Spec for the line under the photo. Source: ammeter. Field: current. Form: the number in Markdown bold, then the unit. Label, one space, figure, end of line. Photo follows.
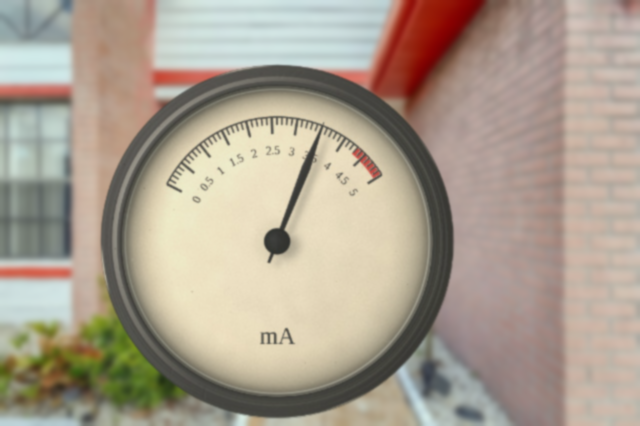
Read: **3.5** mA
